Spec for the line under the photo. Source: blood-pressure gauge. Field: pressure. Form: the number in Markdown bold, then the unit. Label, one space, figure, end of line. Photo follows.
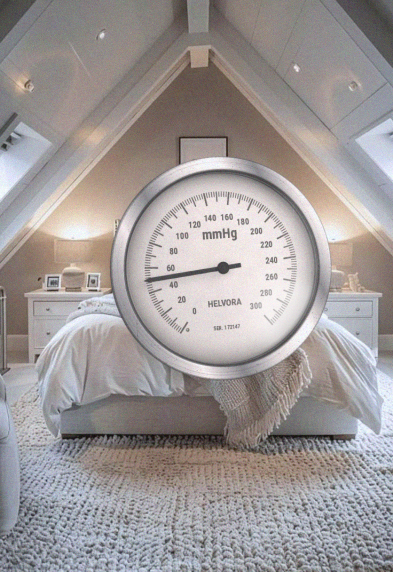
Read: **50** mmHg
